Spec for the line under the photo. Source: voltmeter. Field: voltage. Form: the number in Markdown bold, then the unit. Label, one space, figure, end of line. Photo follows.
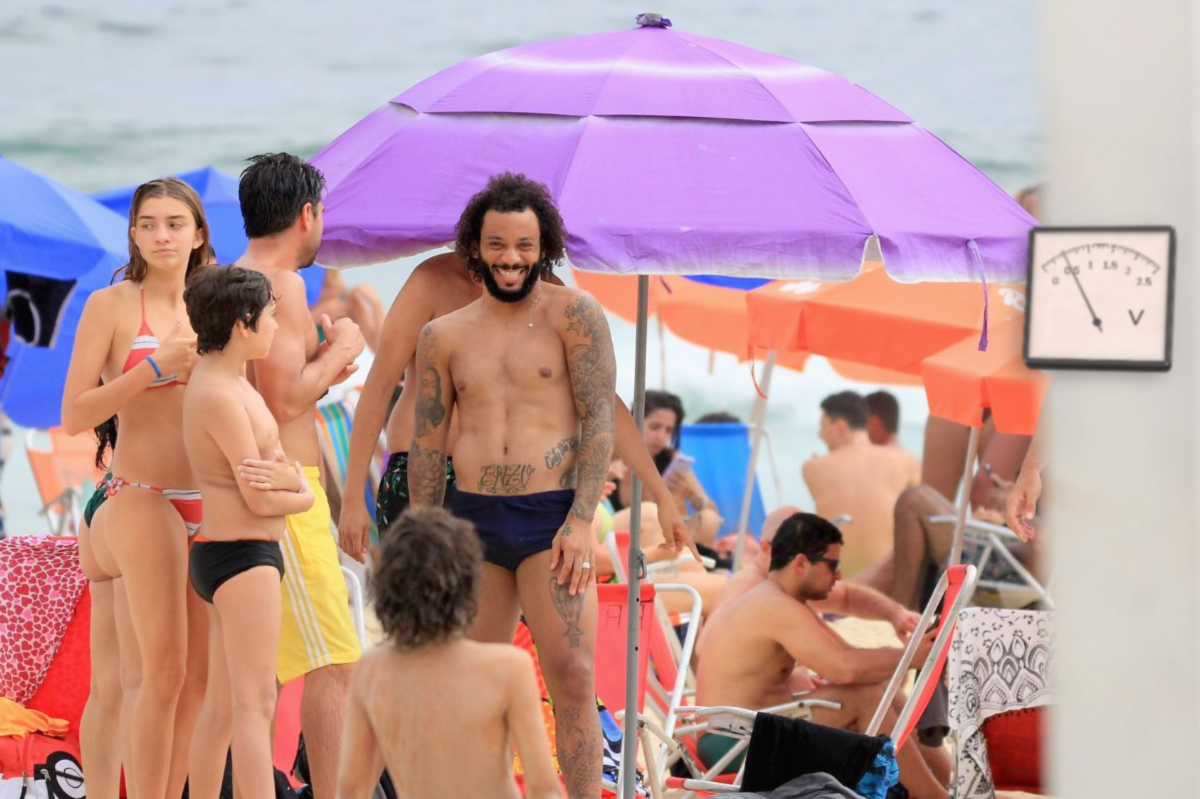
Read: **0.5** V
